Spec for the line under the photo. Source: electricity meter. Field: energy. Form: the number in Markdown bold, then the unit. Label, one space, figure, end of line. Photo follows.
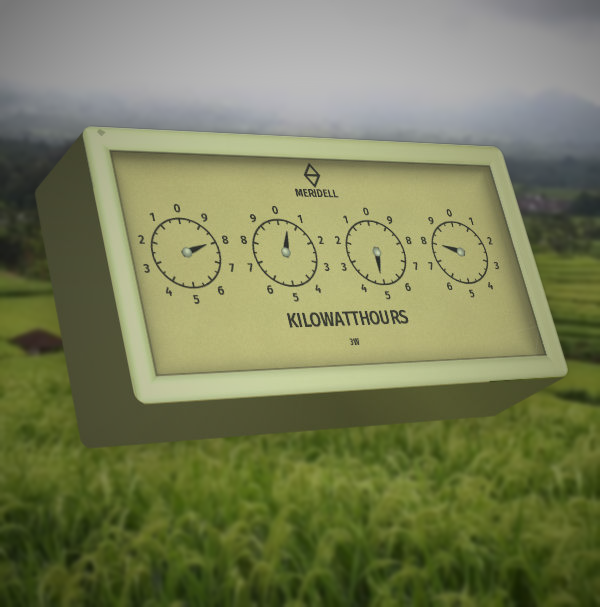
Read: **8048** kWh
